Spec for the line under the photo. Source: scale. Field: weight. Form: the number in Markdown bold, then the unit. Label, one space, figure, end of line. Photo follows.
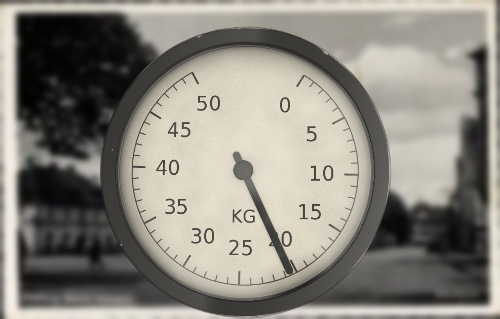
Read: **20.5** kg
